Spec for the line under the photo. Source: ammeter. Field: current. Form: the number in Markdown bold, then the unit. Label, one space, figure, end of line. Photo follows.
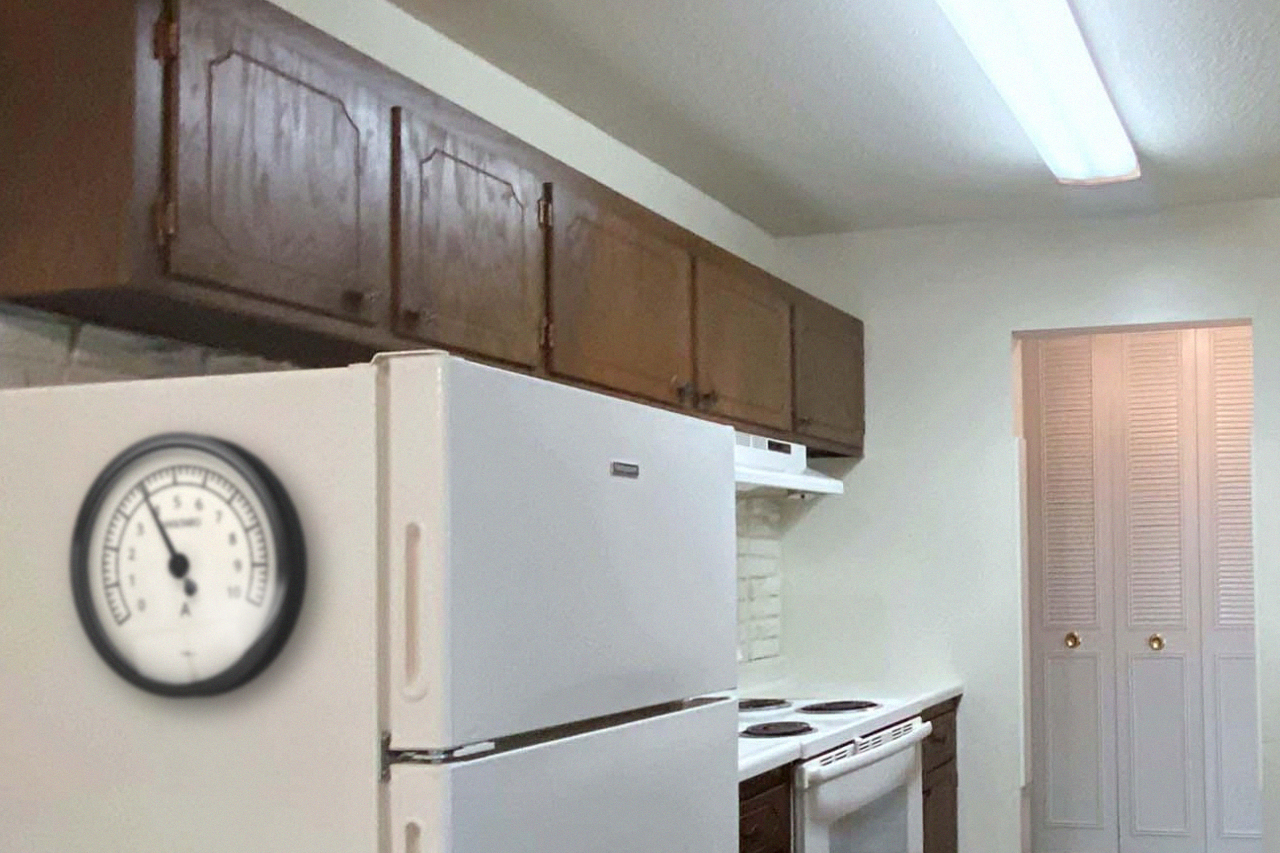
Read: **4** A
